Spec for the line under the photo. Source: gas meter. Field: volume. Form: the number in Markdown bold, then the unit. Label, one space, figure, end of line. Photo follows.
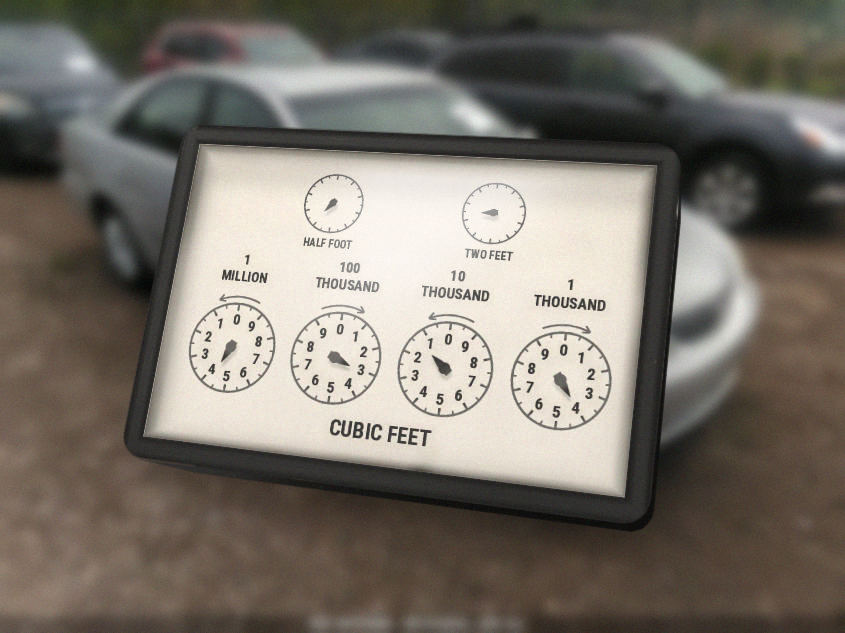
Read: **431400** ft³
